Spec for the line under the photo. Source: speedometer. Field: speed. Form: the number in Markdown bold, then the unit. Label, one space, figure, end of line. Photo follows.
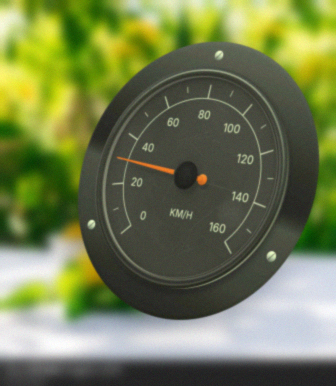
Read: **30** km/h
